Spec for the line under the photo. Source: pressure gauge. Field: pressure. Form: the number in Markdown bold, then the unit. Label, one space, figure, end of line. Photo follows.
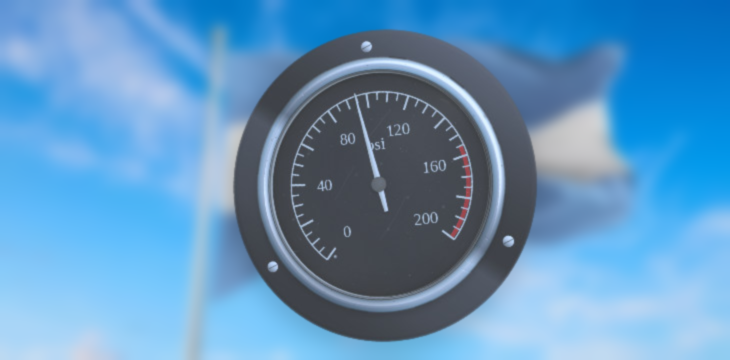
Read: **95** psi
